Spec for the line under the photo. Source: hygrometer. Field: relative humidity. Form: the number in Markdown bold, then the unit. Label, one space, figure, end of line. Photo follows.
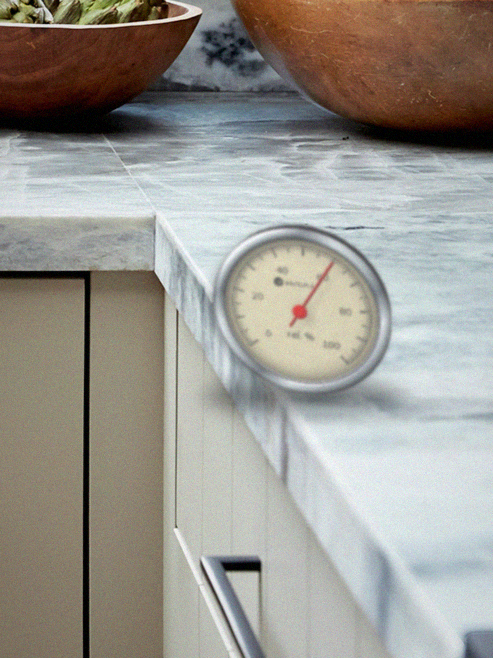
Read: **60** %
